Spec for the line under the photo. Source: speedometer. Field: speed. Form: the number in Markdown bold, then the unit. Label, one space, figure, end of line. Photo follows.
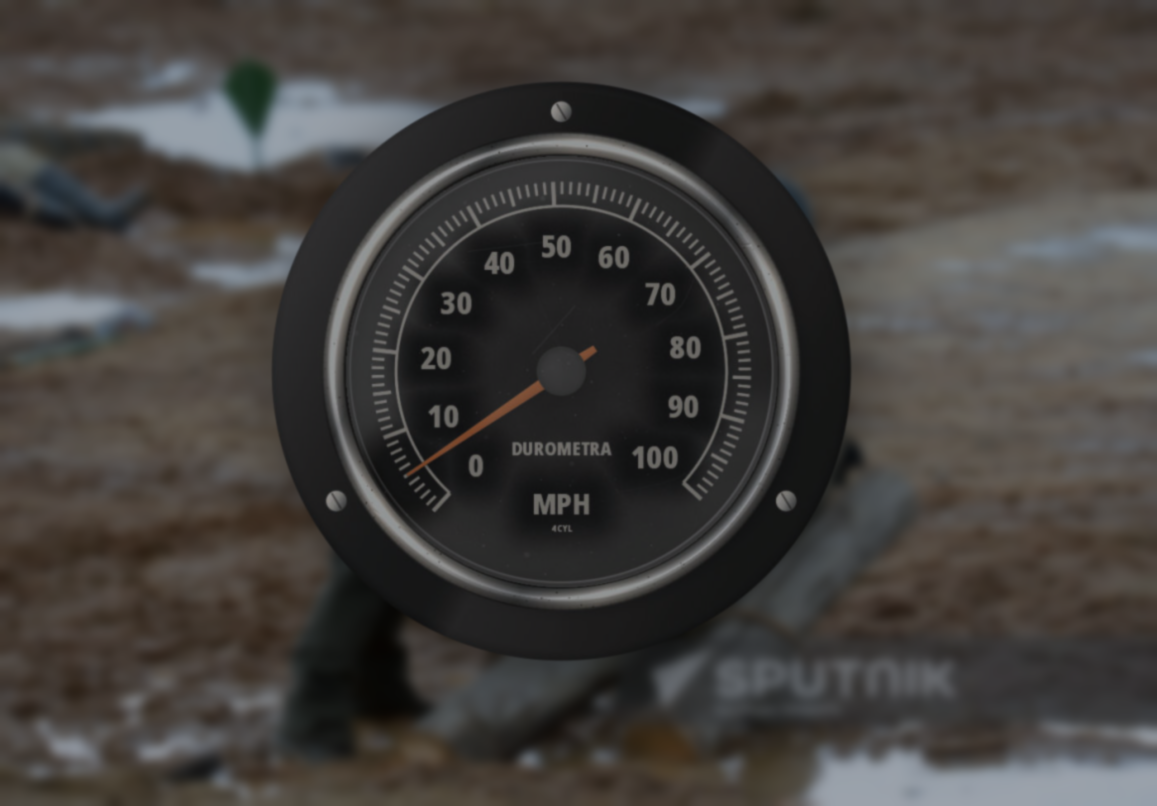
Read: **5** mph
